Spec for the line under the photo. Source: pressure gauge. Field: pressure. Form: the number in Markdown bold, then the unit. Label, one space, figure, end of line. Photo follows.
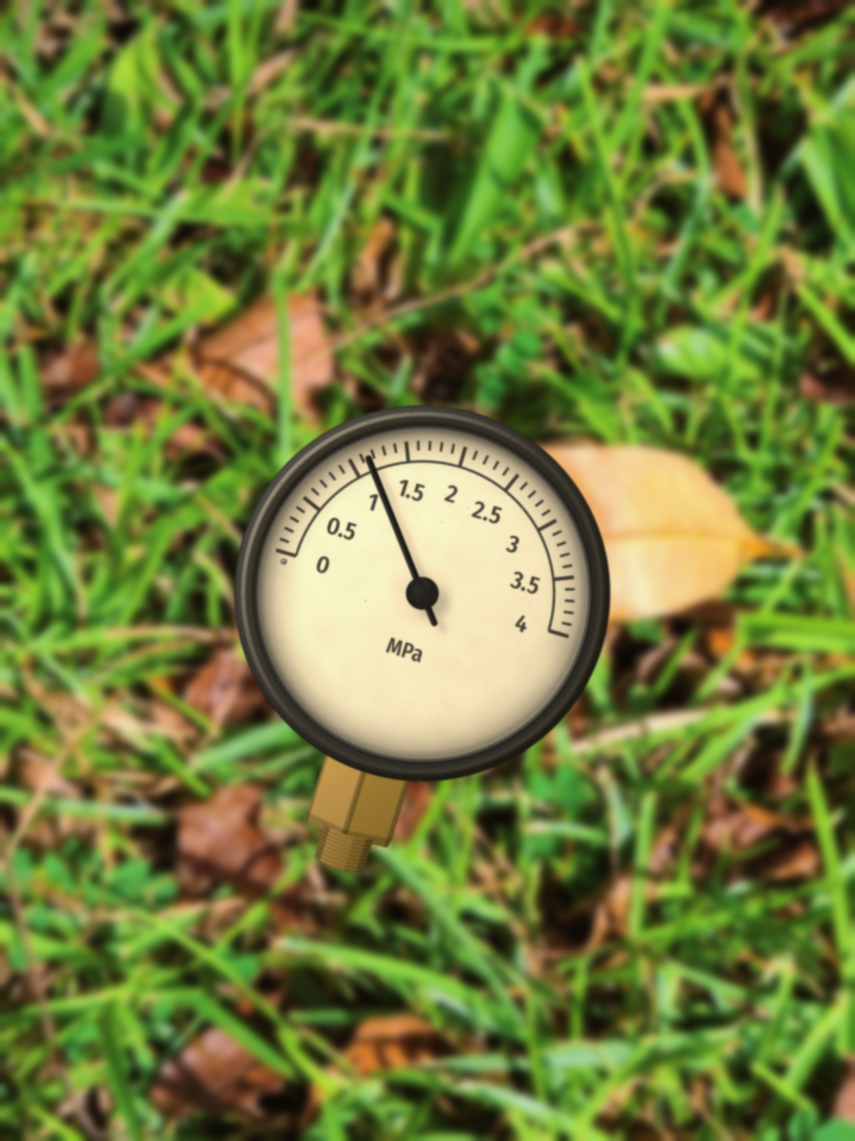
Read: **1.15** MPa
